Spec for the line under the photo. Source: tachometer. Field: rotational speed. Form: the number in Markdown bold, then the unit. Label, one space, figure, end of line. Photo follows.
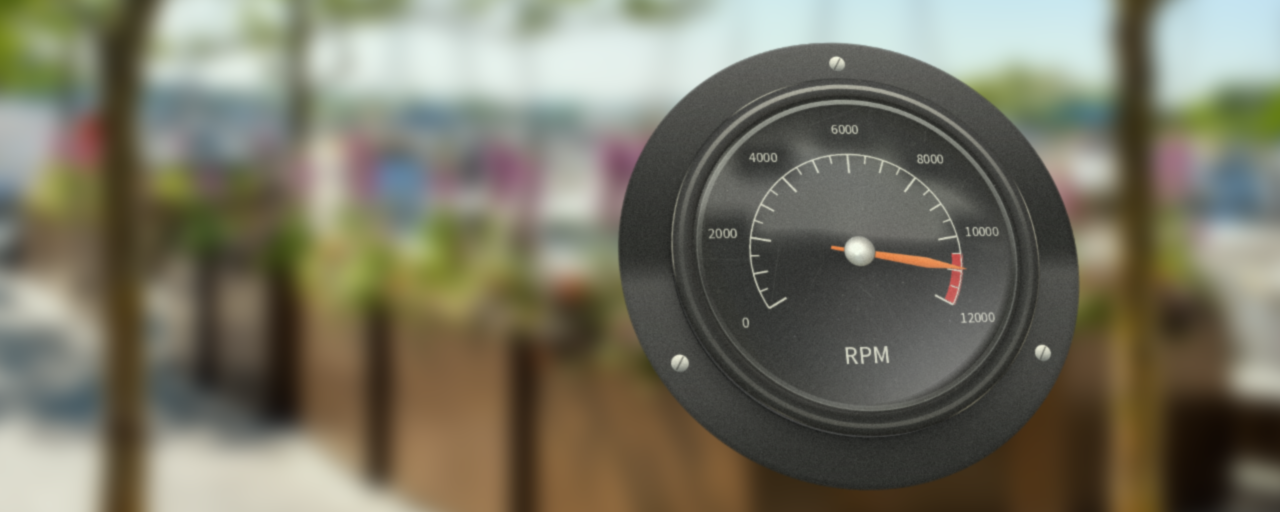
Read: **11000** rpm
